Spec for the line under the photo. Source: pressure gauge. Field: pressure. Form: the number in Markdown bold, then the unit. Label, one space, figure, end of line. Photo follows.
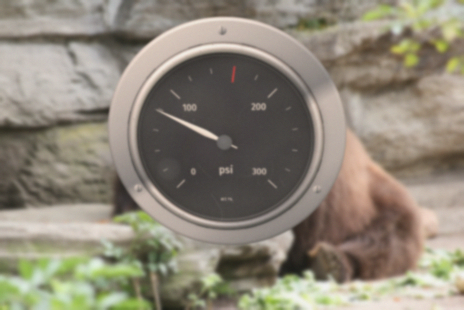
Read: **80** psi
